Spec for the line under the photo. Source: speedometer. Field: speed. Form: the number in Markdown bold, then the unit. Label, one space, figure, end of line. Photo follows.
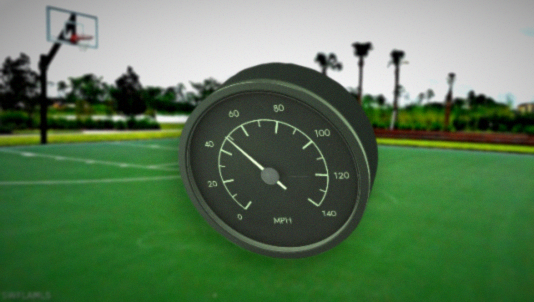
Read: **50** mph
